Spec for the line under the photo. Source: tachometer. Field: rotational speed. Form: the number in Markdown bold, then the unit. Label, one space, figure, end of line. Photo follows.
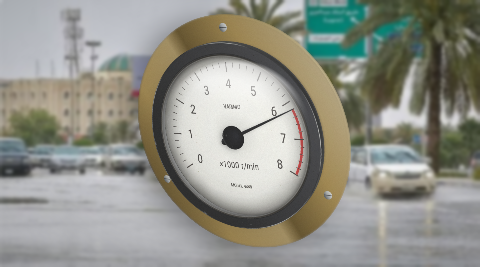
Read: **6200** rpm
